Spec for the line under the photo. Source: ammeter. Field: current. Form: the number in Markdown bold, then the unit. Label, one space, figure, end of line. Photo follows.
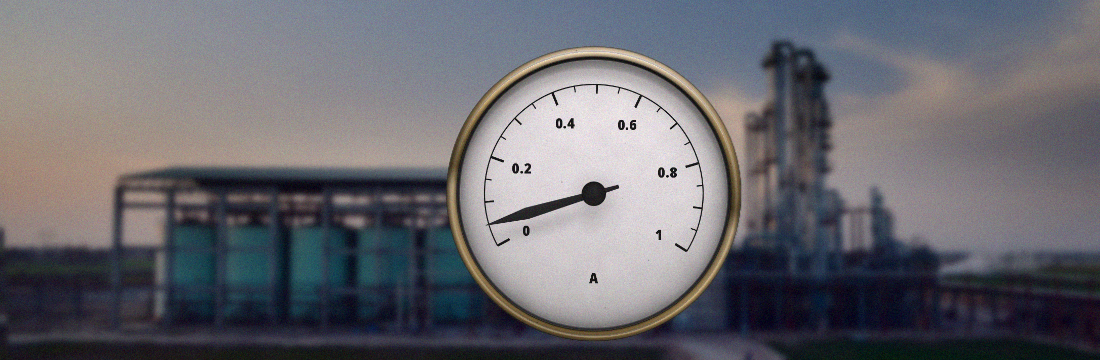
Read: **0.05** A
